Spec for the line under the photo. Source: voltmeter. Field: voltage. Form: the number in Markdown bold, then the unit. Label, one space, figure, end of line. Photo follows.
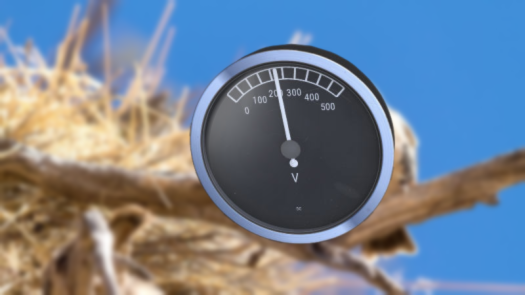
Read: **225** V
